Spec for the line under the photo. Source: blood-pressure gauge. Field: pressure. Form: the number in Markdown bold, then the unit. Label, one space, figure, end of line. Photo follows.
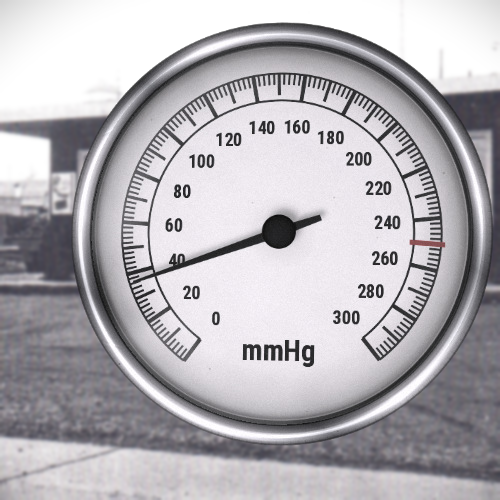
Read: **36** mmHg
